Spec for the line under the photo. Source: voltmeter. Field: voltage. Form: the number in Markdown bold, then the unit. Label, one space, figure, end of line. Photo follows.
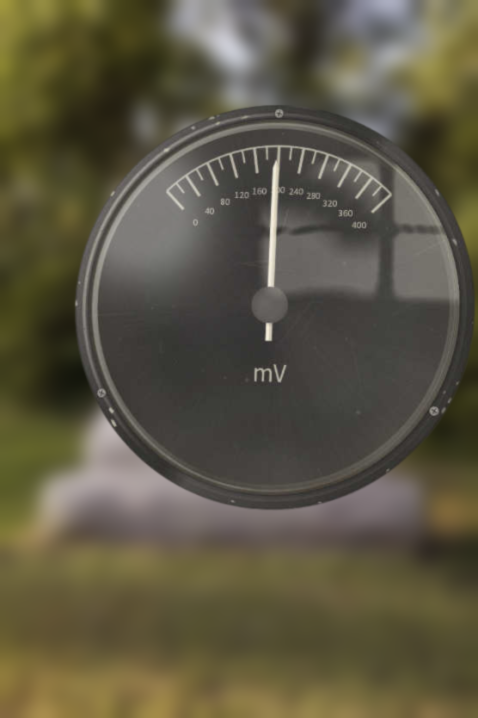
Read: **200** mV
